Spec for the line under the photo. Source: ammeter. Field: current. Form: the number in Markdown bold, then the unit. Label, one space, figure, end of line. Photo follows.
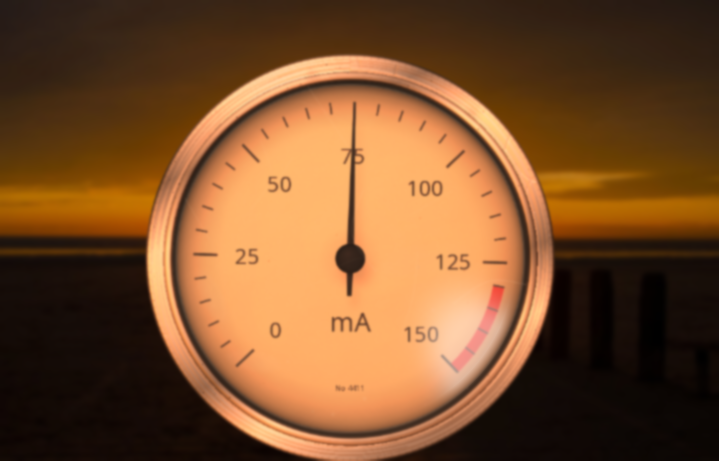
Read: **75** mA
